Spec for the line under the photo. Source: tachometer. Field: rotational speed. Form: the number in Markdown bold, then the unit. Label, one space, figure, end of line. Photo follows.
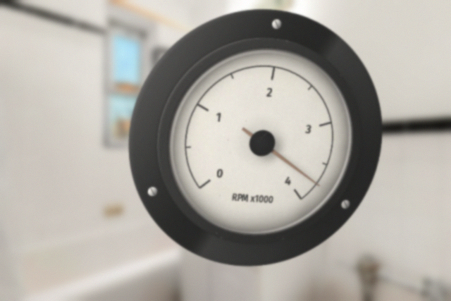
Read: **3750** rpm
